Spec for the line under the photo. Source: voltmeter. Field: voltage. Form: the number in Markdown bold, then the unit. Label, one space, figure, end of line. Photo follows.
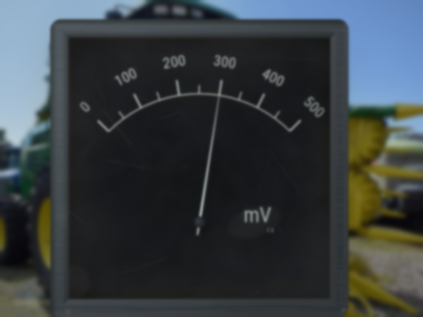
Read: **300** mV
